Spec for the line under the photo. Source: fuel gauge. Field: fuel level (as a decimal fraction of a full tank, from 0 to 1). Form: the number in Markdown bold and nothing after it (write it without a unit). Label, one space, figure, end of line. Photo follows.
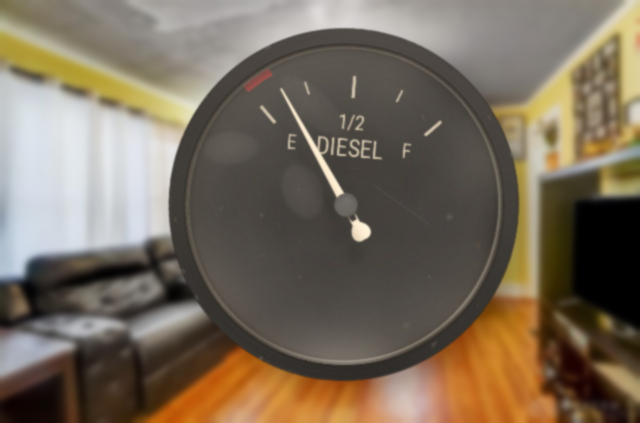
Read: **0.125**
